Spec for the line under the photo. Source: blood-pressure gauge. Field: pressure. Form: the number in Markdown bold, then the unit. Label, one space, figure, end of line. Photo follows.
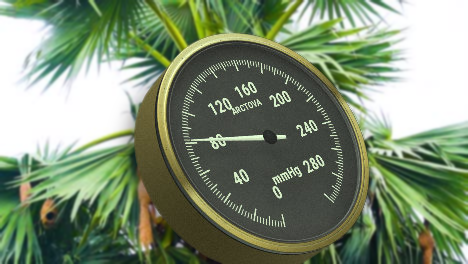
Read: **80** mmHg
